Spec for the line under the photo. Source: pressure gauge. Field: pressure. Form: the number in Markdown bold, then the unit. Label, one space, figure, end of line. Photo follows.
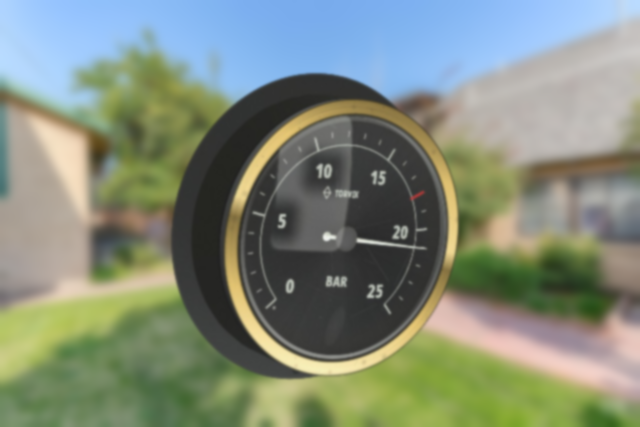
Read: **21** bar
